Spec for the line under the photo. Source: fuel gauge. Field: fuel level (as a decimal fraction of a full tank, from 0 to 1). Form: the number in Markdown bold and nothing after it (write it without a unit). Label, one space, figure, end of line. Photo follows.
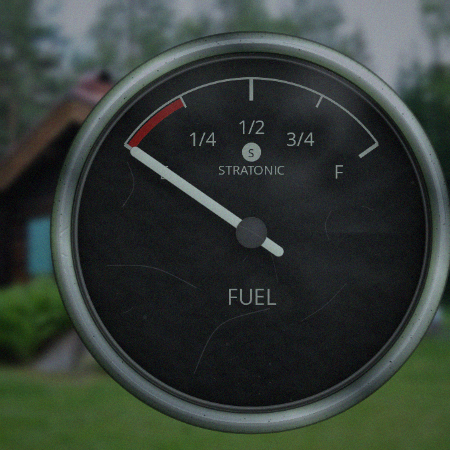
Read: **0**
